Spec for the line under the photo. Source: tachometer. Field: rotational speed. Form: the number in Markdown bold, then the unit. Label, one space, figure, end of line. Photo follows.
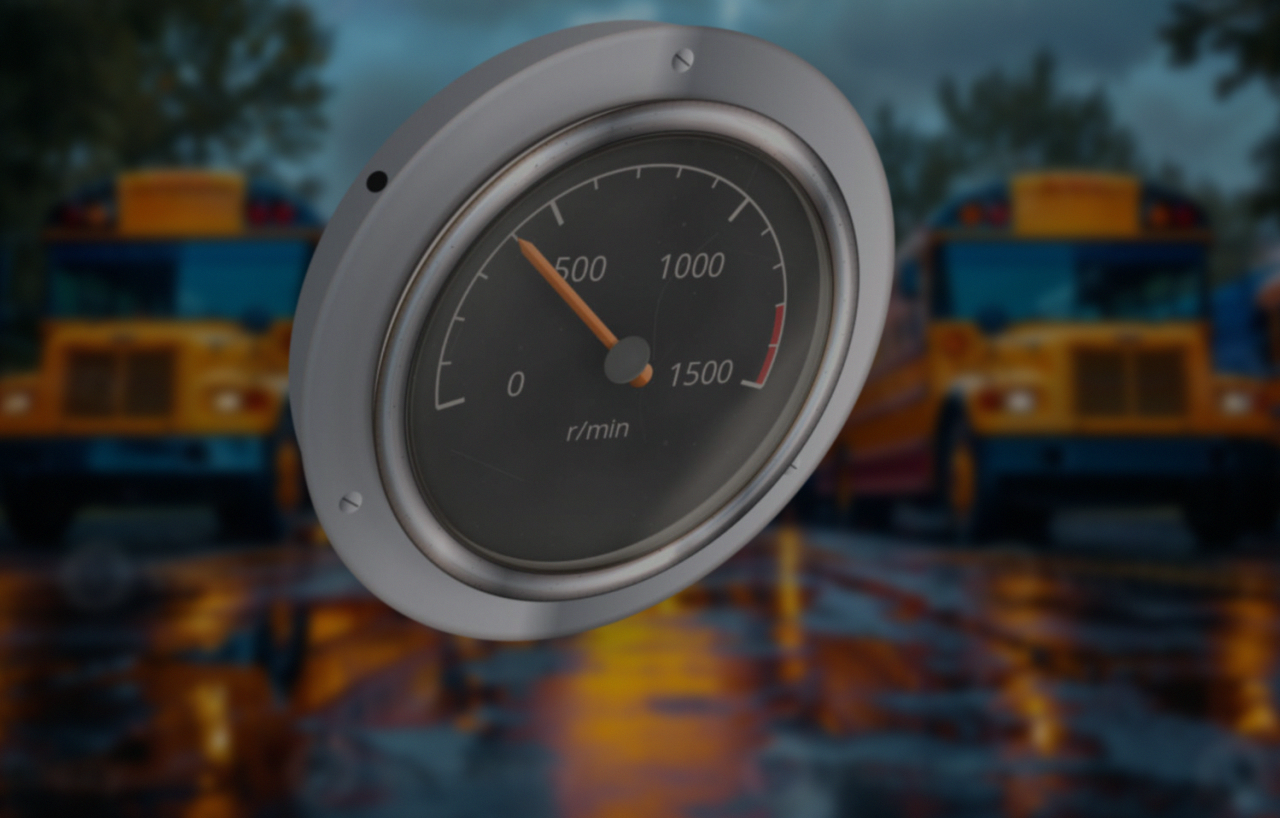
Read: **400** rpm
